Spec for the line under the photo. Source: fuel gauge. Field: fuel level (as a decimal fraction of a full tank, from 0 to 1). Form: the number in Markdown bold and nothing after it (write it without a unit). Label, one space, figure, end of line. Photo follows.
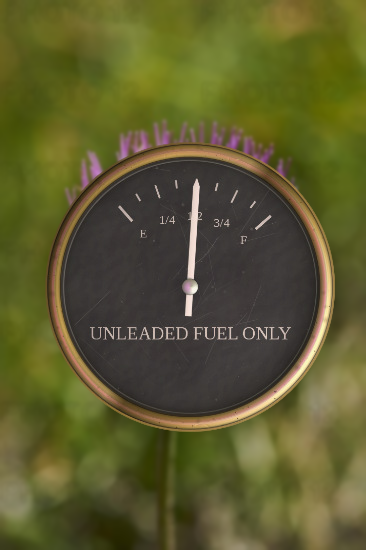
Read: **0.5**
